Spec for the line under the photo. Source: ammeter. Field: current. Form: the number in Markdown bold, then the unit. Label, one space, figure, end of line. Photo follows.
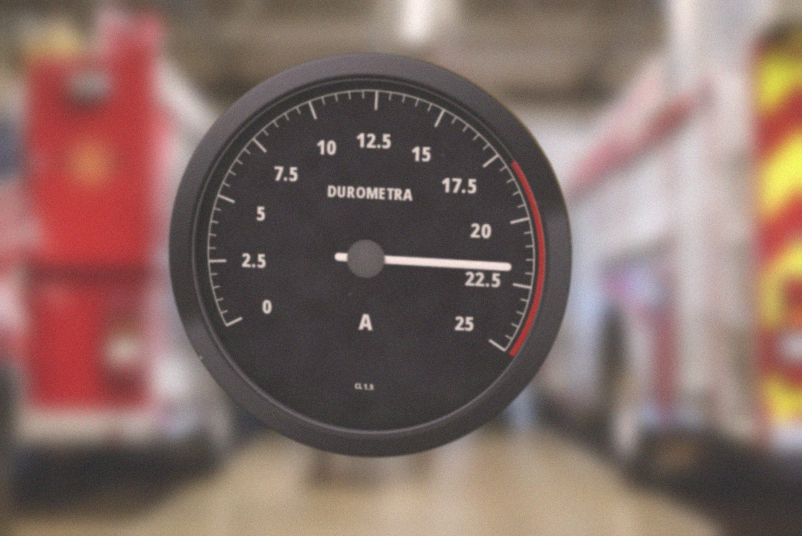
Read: **21.75** A
